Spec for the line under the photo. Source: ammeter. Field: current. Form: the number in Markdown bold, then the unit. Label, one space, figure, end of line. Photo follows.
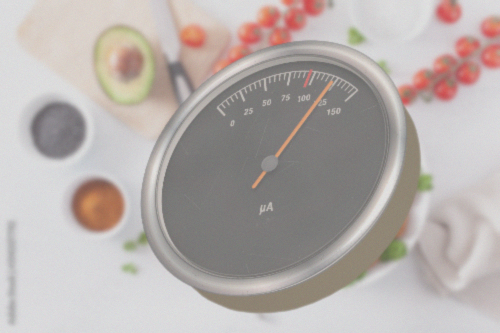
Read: **125** µA
